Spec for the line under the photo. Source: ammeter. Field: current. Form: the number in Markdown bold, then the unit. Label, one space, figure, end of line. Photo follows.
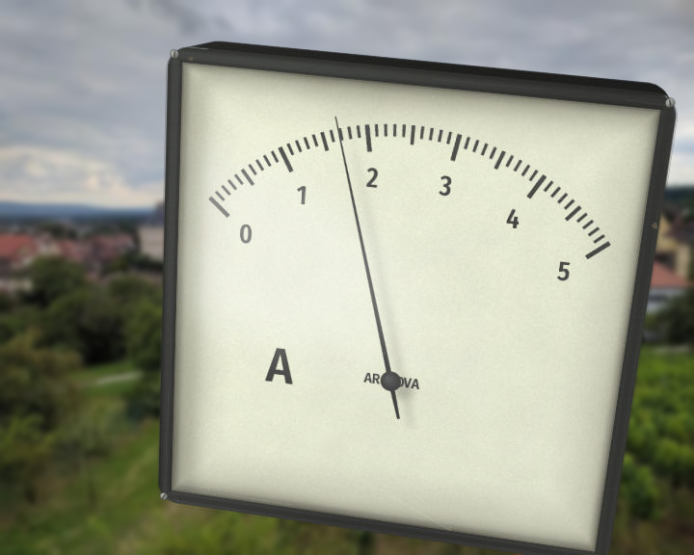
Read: **1.7** A
